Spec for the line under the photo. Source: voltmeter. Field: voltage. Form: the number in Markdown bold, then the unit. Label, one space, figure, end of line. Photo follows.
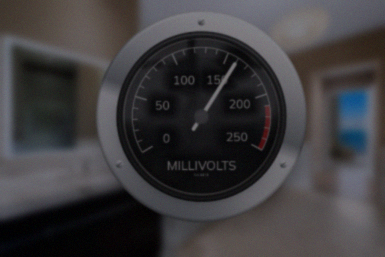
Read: **160** mV
